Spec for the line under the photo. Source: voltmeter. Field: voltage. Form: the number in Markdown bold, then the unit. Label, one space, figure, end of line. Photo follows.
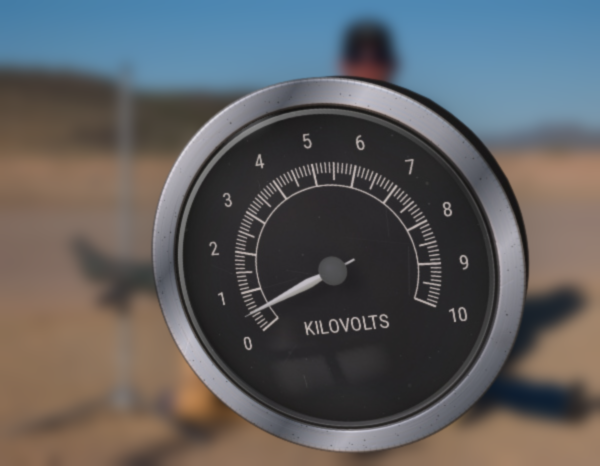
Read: **0.5** kV
